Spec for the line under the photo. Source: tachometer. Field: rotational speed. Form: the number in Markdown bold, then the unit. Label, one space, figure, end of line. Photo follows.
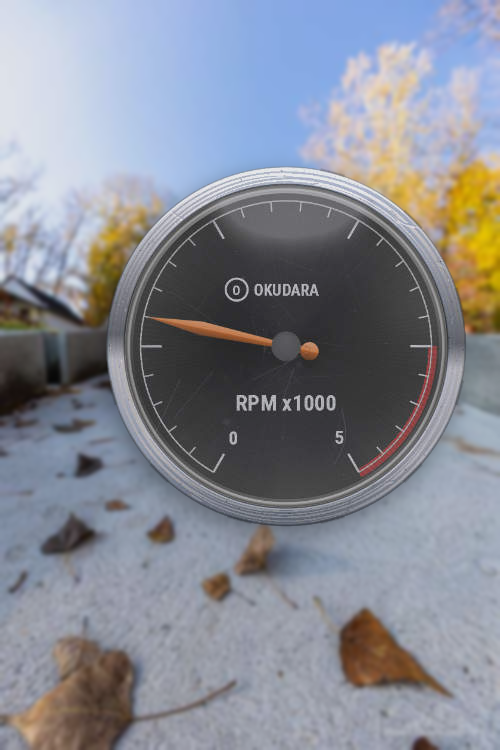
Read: **1200** rpm
